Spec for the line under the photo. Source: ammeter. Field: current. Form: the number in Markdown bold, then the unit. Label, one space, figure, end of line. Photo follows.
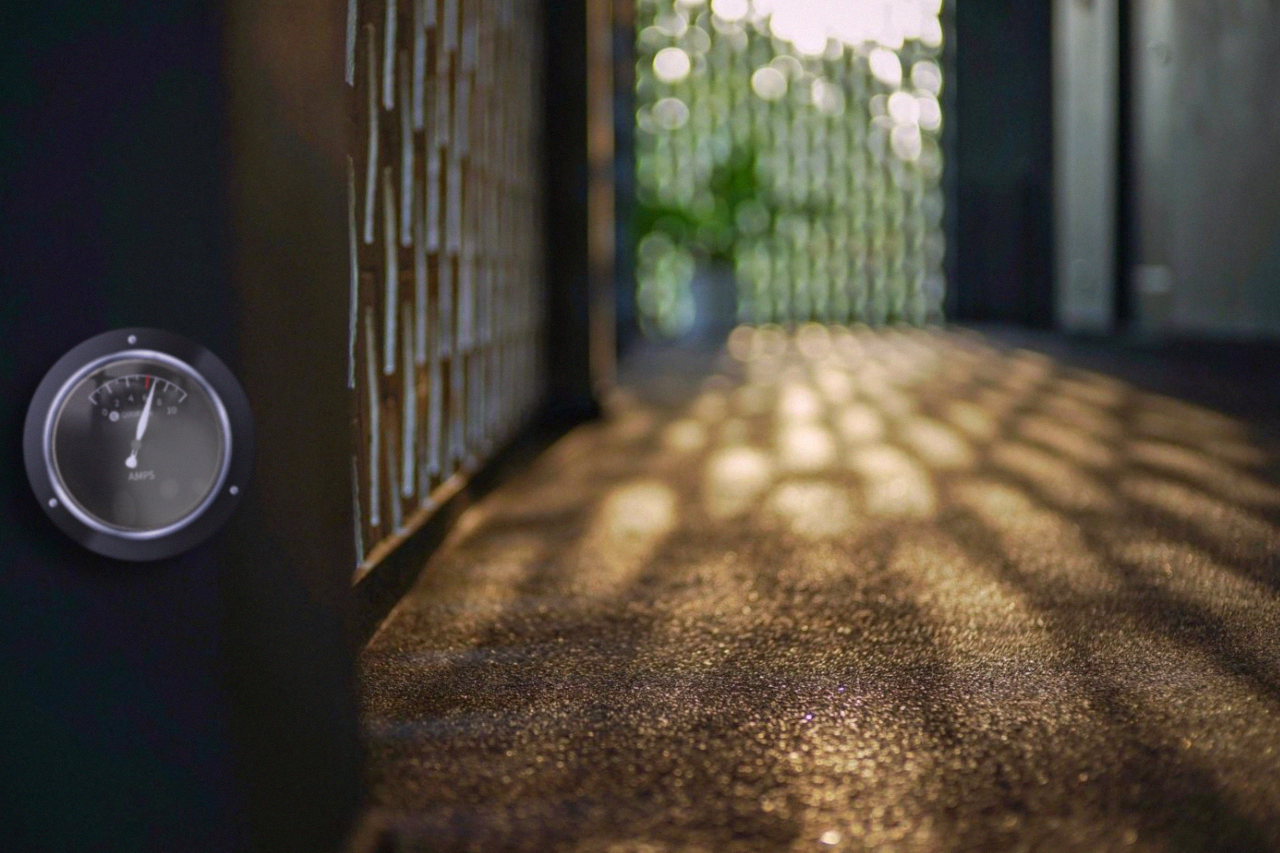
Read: **7** A
